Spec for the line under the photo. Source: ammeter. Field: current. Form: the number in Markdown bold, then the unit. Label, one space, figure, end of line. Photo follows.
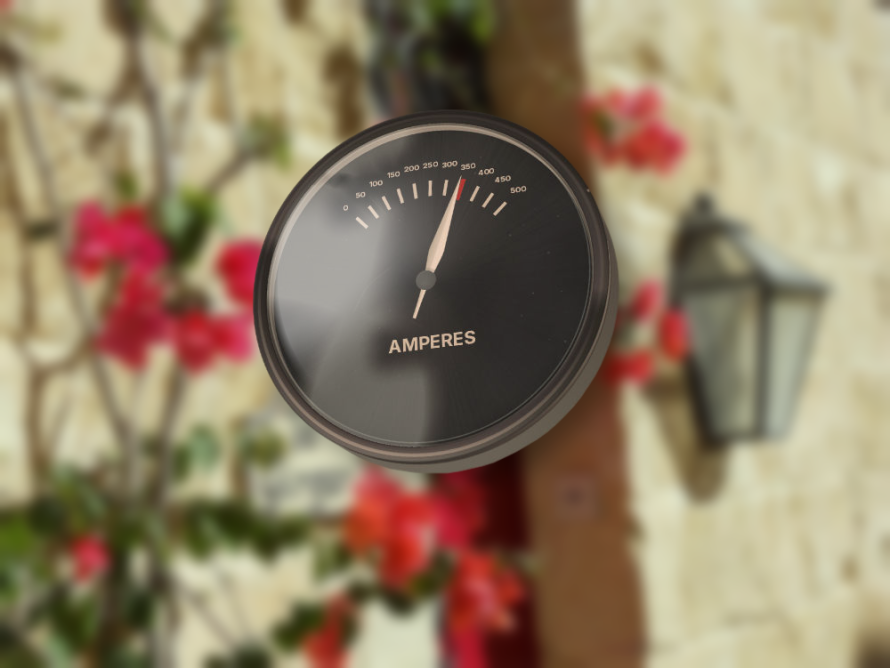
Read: **350** A
